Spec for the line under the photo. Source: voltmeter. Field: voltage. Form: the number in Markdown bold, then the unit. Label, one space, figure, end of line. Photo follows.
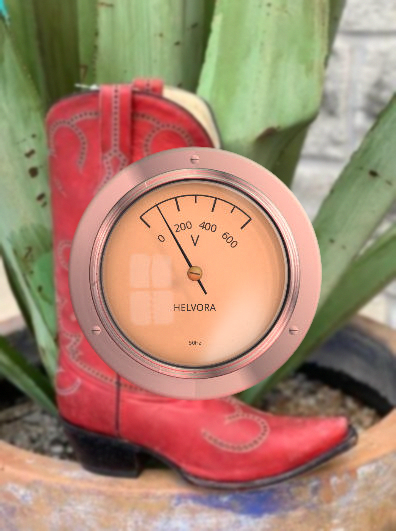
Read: **100** V
